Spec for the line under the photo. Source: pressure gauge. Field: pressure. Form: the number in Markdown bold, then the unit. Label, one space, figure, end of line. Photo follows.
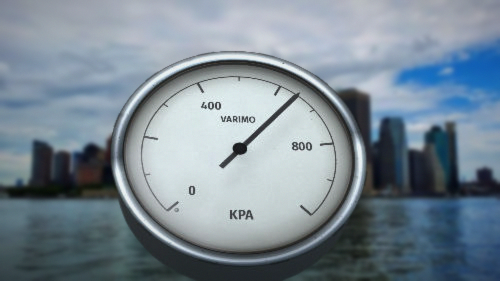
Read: **650** kPa
